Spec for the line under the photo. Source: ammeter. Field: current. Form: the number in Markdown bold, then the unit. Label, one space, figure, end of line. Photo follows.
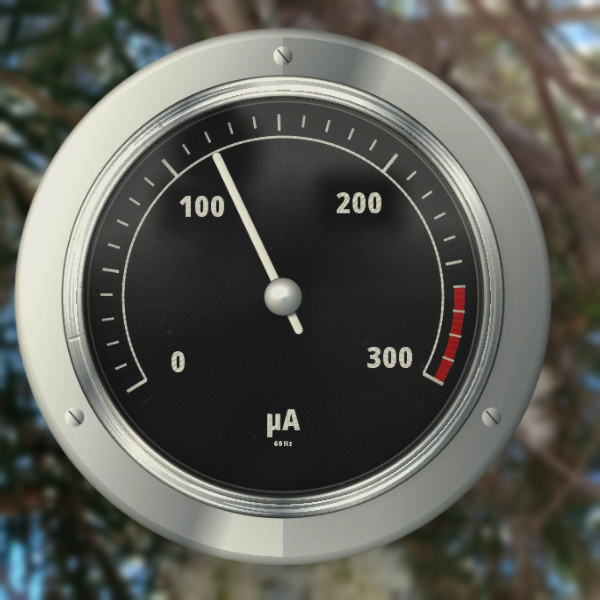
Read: **120** µA
